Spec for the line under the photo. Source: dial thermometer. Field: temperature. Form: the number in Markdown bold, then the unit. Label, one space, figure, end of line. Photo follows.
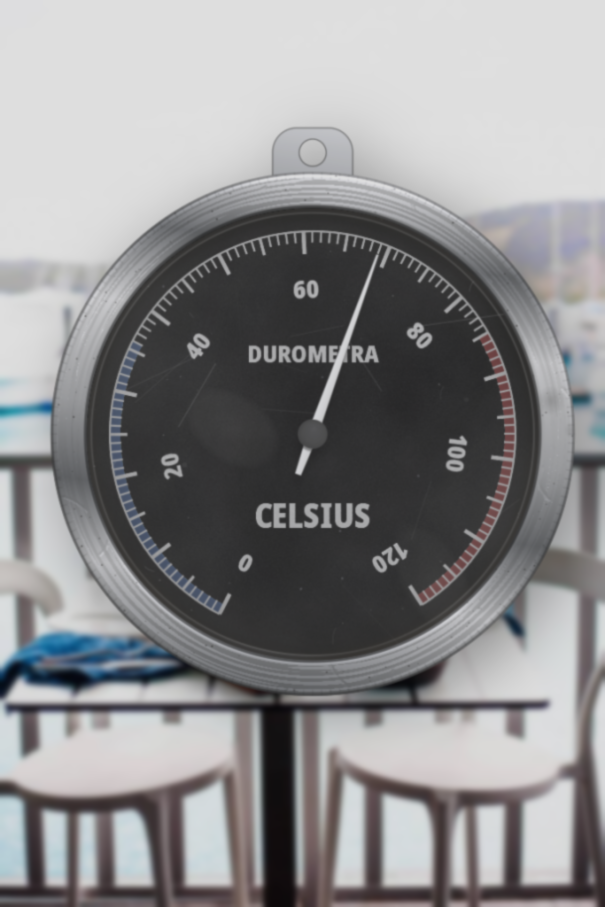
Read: **69** °C
